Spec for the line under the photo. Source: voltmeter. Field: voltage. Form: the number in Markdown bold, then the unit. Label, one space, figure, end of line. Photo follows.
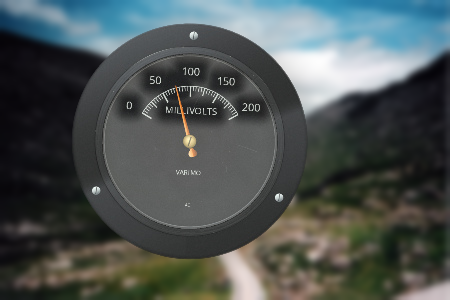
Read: **75** mV
